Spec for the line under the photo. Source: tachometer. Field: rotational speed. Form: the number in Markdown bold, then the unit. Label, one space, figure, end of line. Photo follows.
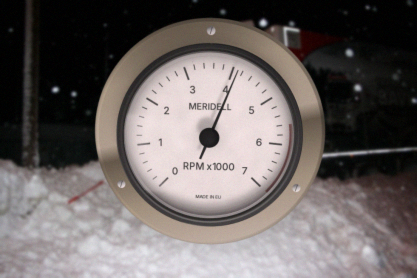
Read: **4100** rpm
